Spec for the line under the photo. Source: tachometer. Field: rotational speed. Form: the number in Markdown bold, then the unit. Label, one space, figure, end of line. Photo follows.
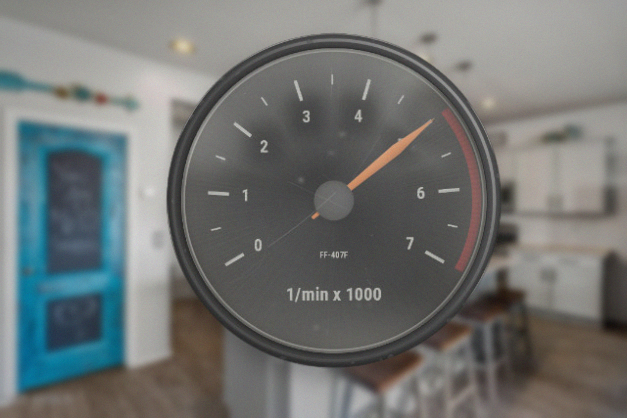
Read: **5000** rpm
